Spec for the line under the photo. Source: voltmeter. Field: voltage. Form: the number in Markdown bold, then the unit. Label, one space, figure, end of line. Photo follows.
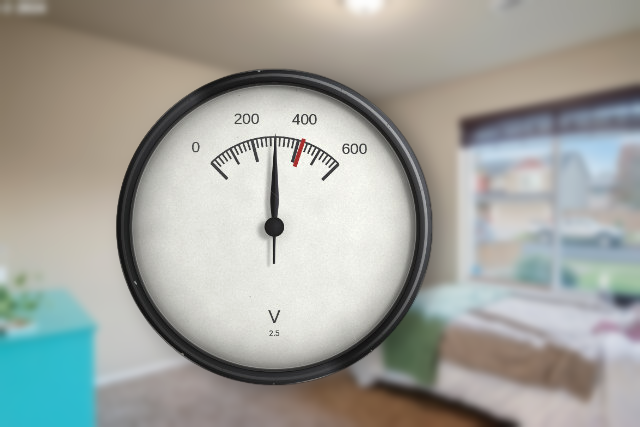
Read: **300** V
